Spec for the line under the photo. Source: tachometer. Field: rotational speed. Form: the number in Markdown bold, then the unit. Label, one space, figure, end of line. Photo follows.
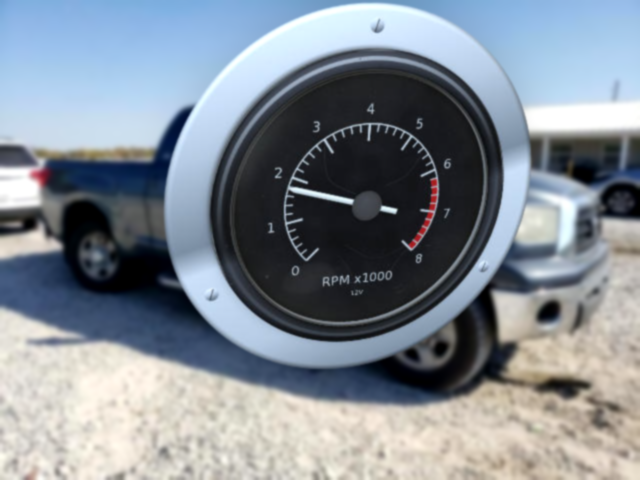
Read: **1800** rpm
